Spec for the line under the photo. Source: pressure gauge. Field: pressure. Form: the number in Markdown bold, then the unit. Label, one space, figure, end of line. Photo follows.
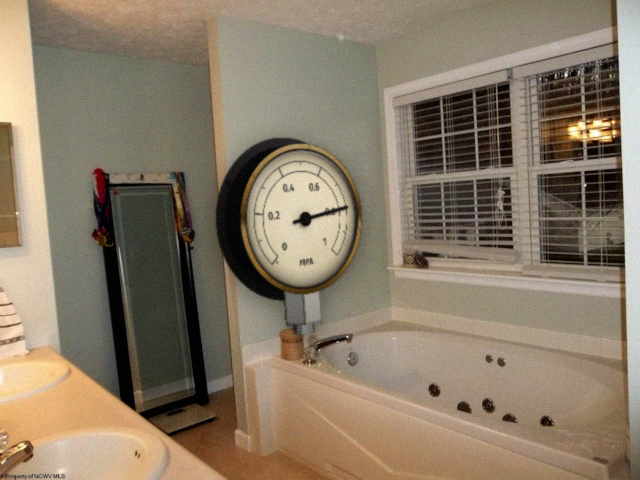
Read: **0.8** MPa
